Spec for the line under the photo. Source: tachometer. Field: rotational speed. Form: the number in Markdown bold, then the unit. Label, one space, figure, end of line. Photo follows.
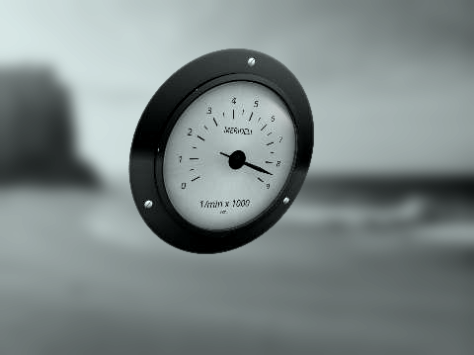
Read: **8500** rpm
